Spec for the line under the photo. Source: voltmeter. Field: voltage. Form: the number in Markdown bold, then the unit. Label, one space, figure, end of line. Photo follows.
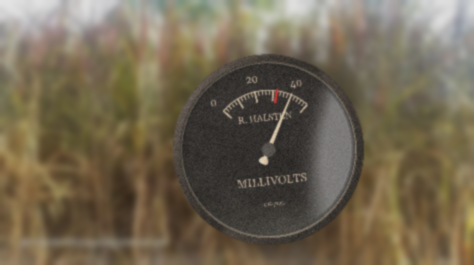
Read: **40** mV
